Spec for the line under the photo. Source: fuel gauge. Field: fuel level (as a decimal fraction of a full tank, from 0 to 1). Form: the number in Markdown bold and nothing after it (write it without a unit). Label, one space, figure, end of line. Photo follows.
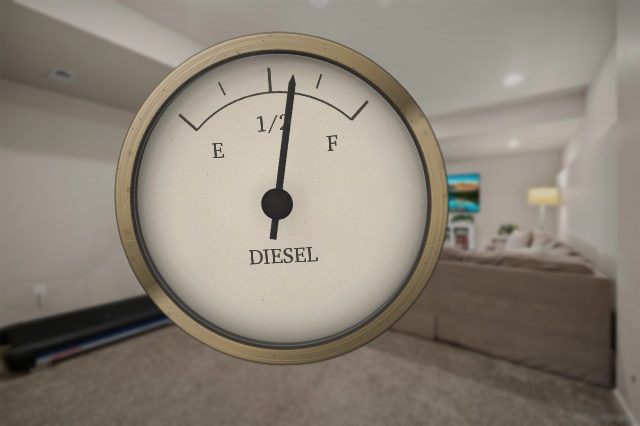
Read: **0.625**
